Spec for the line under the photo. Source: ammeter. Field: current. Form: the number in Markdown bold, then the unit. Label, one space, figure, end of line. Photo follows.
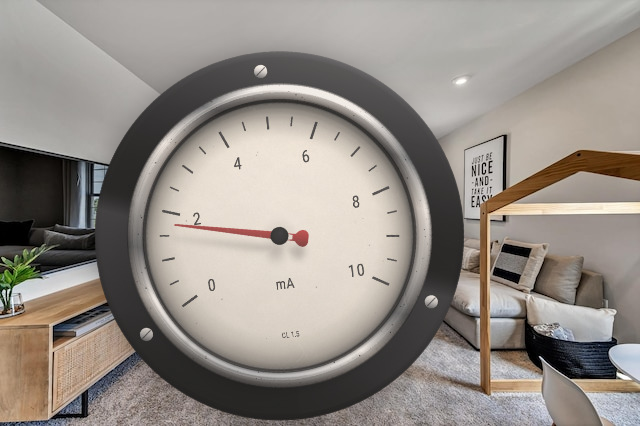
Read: **1.75** mA
